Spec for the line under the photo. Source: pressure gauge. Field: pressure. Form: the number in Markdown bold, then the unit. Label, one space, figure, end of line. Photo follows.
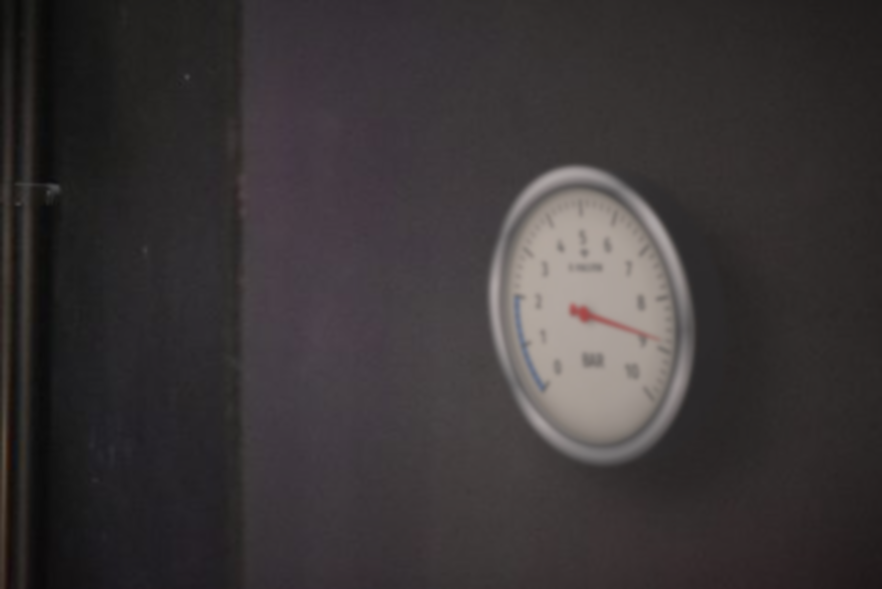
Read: **8.8** bar
